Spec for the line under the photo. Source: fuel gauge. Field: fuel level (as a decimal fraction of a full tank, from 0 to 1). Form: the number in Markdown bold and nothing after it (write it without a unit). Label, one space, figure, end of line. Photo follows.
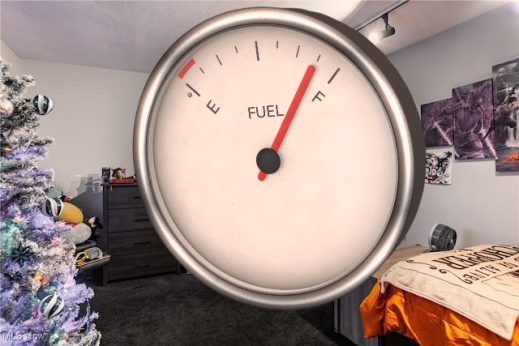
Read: **0.875**
